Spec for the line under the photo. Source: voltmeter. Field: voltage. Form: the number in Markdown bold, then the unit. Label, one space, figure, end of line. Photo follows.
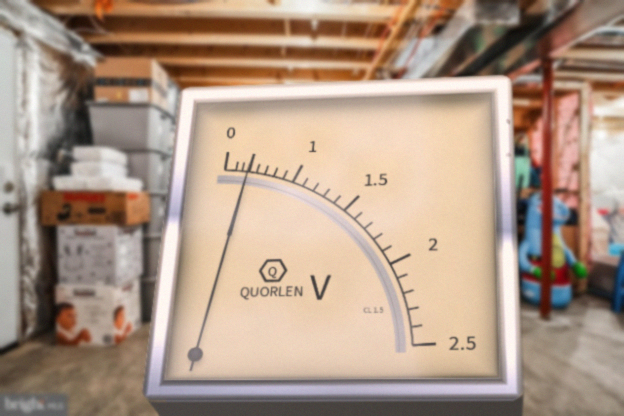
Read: **0.5** V
